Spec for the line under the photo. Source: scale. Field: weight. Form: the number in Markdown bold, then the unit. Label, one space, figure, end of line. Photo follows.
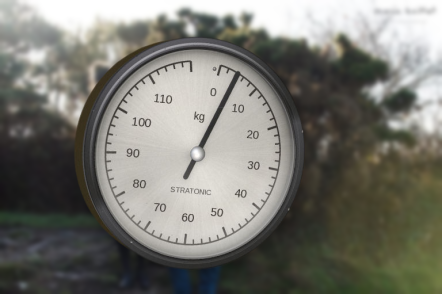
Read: **4** kg
